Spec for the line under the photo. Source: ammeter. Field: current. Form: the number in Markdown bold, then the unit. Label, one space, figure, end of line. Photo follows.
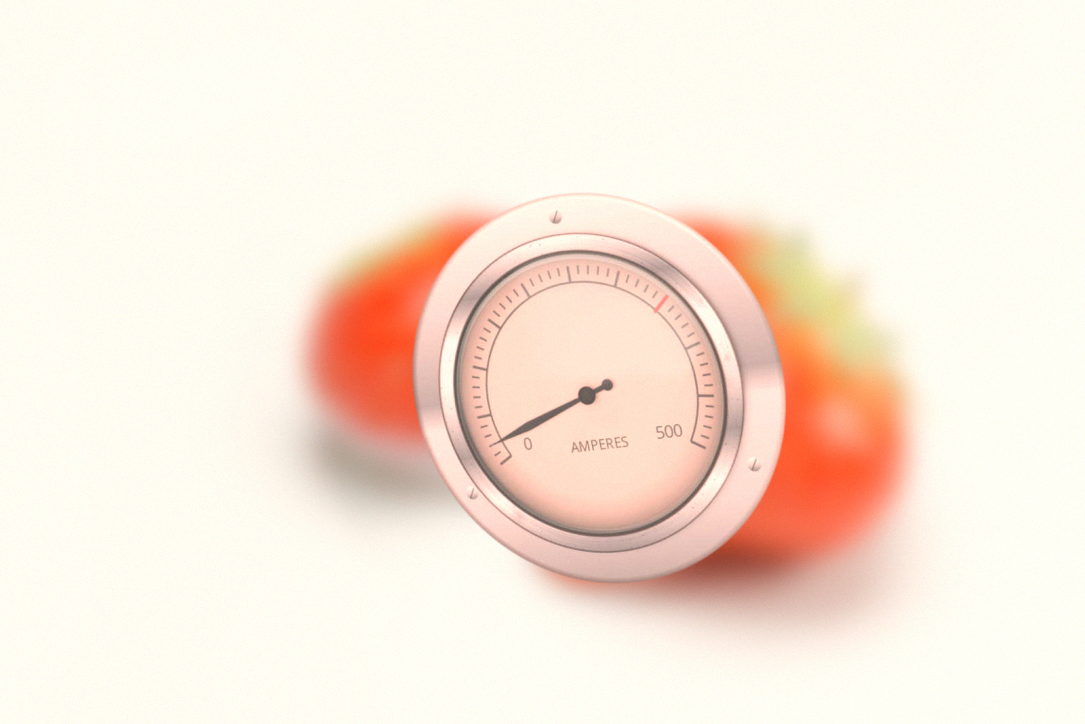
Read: **20** A
